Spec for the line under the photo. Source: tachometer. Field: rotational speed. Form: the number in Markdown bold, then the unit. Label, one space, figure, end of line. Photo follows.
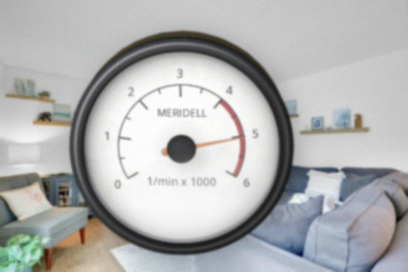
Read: **5000** rpm
